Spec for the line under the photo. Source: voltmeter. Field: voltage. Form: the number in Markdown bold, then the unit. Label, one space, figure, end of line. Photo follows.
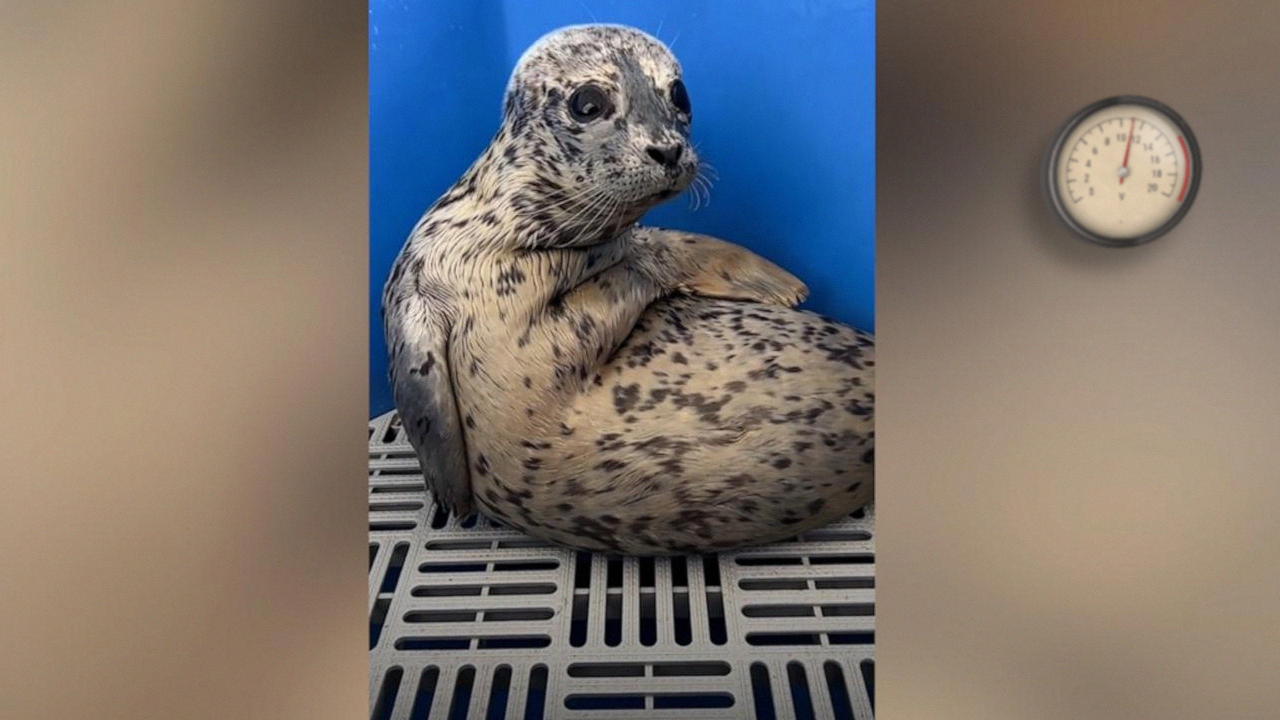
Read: **11** V
